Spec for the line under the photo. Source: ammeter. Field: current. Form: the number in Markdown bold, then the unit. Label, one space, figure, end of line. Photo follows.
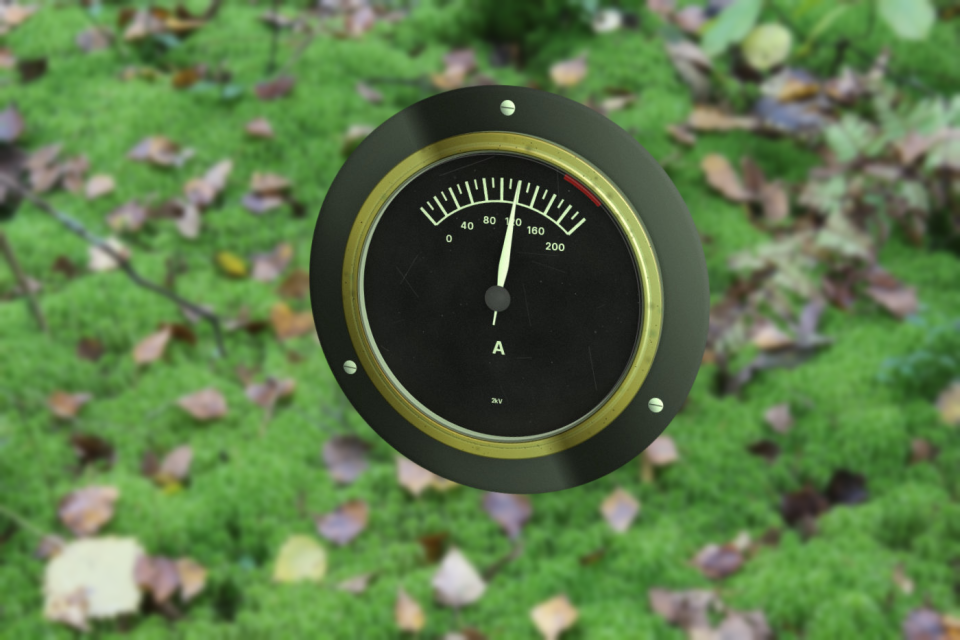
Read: **120** A
